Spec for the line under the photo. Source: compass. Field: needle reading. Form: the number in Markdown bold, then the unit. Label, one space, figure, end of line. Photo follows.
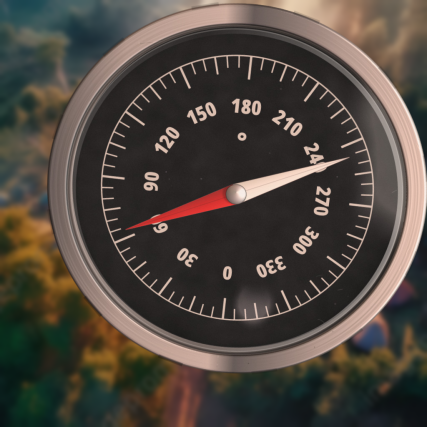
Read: **65** °
